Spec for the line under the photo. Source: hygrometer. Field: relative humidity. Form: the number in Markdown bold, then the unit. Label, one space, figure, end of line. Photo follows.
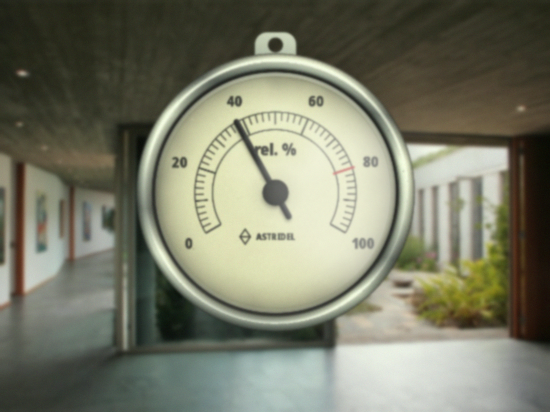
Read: **38** %
